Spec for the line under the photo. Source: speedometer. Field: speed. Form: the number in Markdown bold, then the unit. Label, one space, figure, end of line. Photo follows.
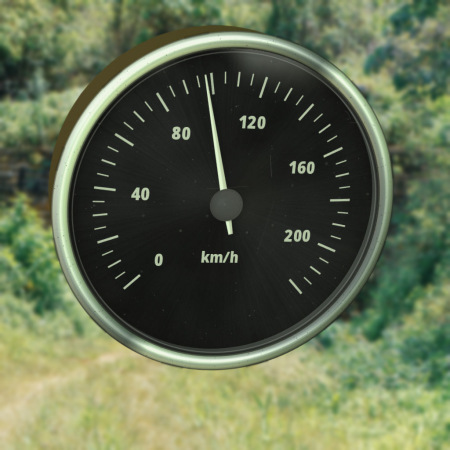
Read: **97.5** km/h
